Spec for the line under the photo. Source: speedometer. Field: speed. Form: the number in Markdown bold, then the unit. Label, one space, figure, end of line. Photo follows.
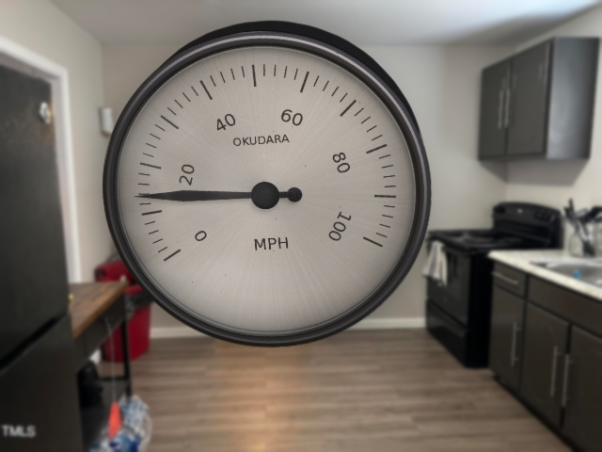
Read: **14** mph
